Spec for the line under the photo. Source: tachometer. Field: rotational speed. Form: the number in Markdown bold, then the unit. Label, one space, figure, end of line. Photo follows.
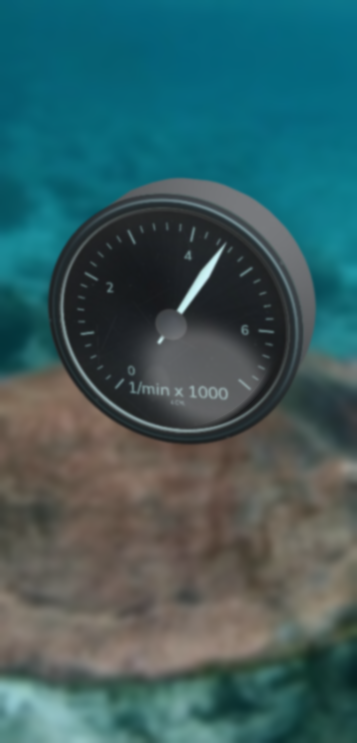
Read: **4500** rpm
